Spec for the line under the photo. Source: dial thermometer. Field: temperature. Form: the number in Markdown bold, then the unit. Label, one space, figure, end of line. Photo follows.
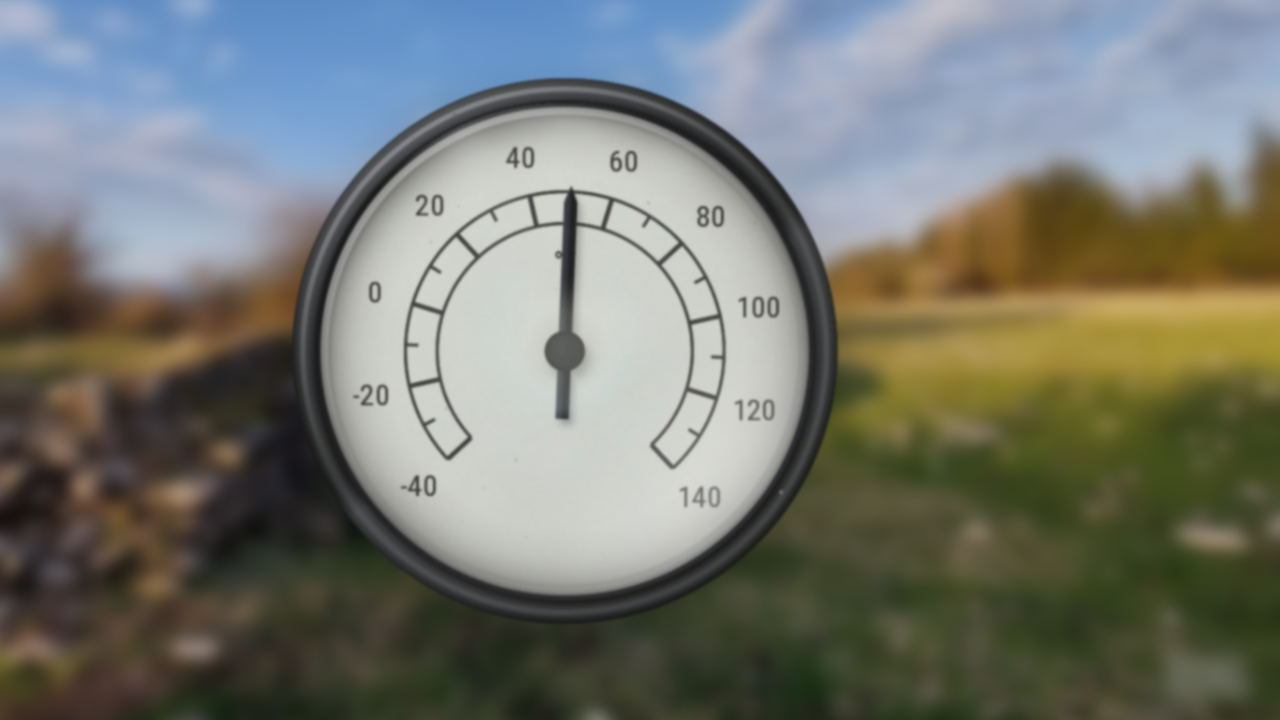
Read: **50** °F
